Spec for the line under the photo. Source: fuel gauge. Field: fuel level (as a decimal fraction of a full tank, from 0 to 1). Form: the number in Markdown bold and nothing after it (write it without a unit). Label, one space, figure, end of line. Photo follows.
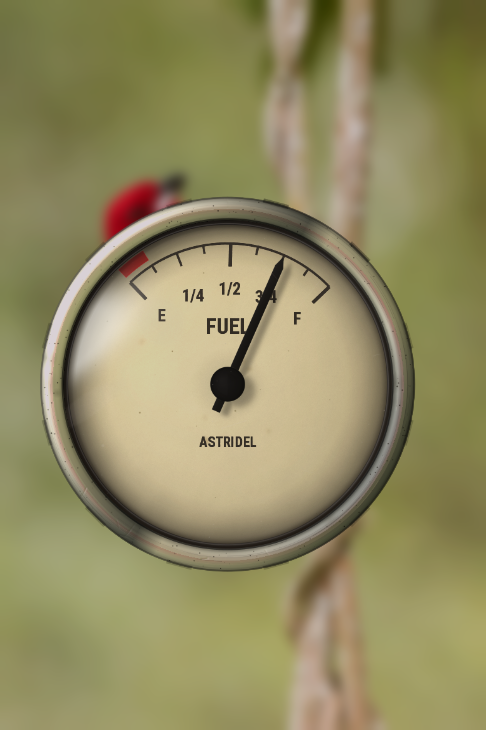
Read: **0.75**
